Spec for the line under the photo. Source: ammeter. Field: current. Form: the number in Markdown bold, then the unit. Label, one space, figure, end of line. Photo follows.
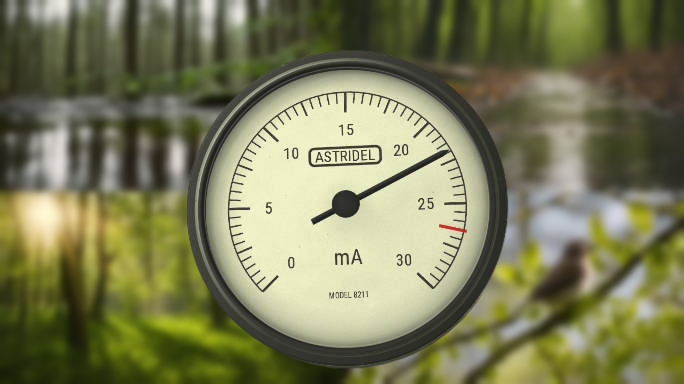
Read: **22** mA
